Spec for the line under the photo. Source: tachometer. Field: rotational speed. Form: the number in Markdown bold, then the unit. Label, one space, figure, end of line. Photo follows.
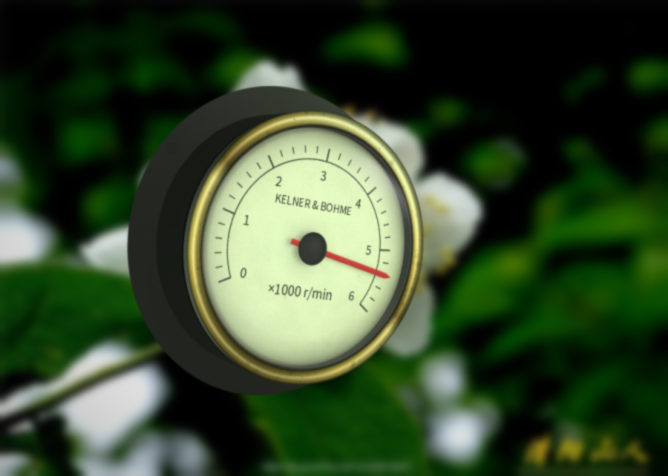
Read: **5400** rpm
